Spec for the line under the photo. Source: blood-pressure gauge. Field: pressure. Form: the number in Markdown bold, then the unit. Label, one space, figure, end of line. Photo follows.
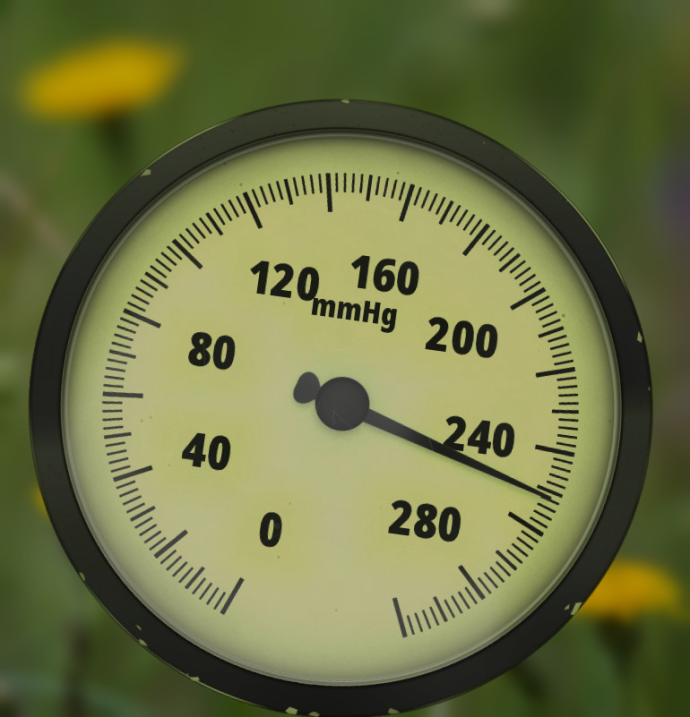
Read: **252** mmHg
